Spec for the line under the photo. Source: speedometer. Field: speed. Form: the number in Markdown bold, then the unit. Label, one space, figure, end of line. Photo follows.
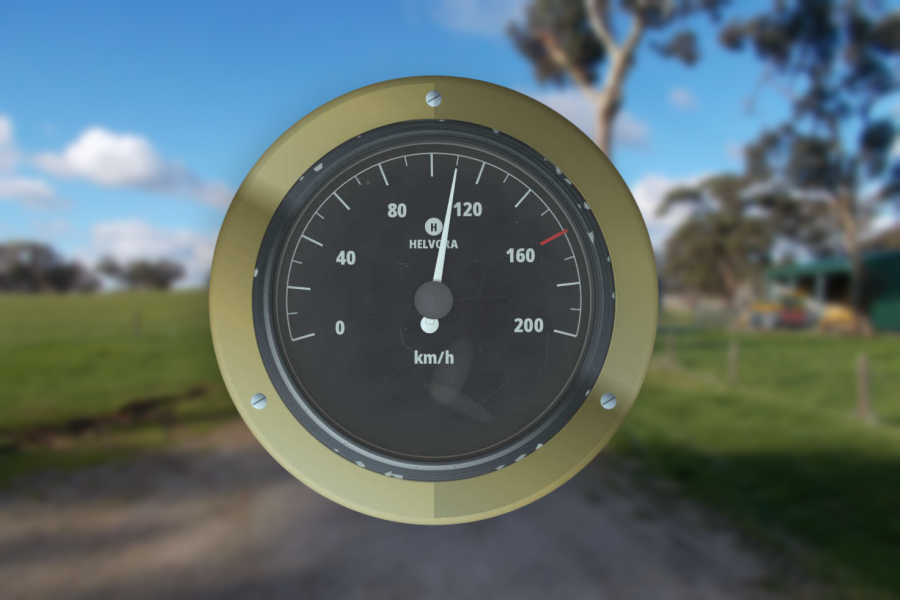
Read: **110** km/h
